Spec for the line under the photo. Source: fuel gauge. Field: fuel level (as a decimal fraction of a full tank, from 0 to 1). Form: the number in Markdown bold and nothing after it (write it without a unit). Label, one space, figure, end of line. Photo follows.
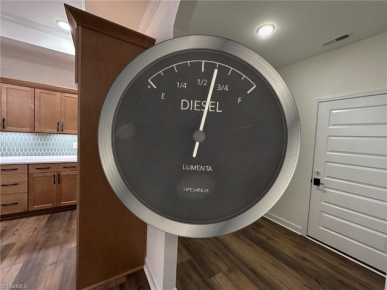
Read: **0.625**
